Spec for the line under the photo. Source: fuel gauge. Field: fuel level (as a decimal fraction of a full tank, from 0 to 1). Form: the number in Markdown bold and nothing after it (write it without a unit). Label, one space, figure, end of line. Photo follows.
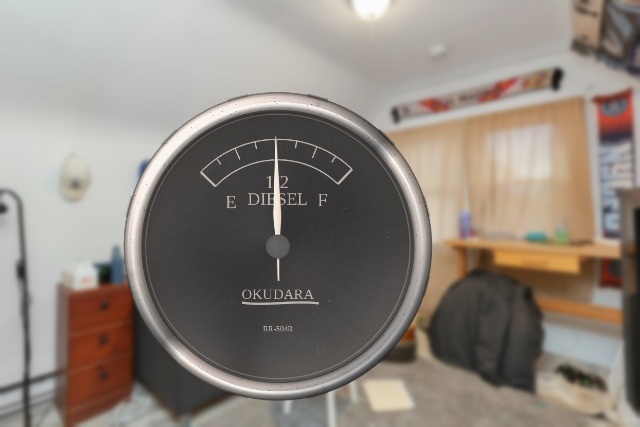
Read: **0.5**
